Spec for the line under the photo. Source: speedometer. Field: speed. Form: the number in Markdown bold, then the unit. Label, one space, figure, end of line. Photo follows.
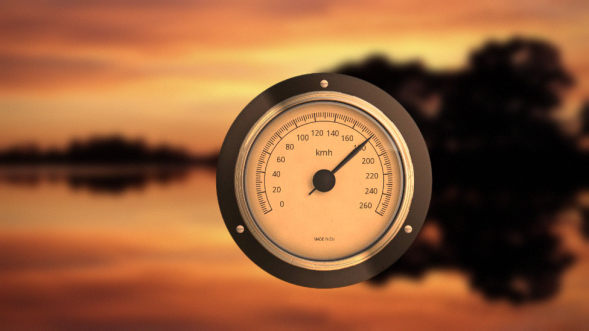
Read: **180** km/h
